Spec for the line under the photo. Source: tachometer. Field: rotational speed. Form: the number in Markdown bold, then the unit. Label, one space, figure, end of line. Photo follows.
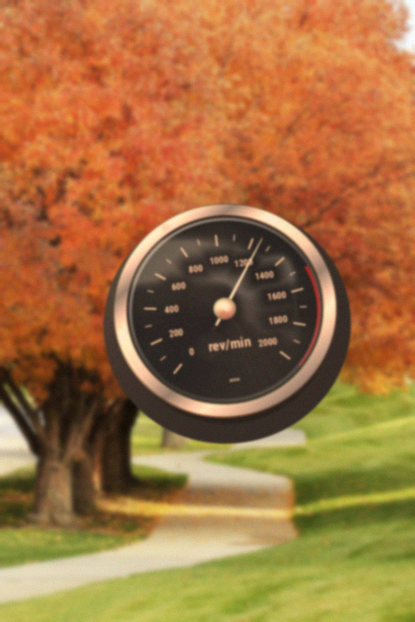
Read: **1250** rpm
